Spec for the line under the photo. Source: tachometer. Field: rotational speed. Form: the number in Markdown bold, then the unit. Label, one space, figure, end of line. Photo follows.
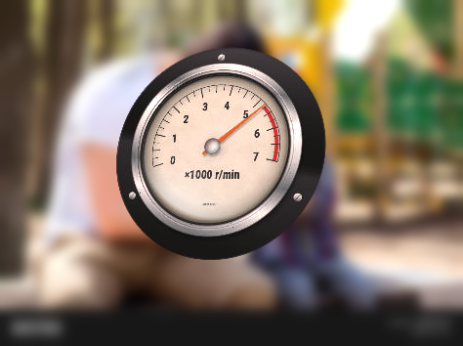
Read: **5250** rpm
